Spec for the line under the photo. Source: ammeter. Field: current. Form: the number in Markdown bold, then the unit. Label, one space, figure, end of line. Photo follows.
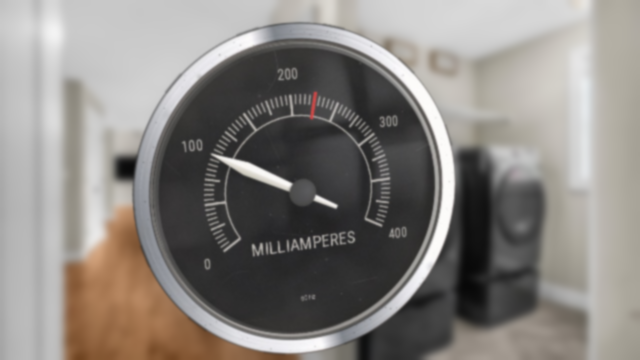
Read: **100** mA
